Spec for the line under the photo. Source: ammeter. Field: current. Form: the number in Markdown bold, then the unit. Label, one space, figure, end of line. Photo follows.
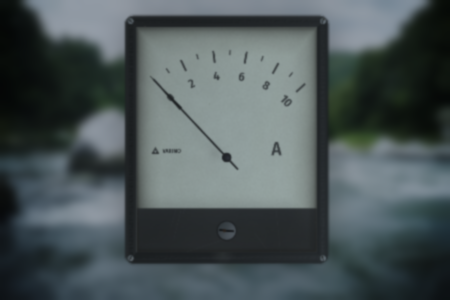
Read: **0** A
